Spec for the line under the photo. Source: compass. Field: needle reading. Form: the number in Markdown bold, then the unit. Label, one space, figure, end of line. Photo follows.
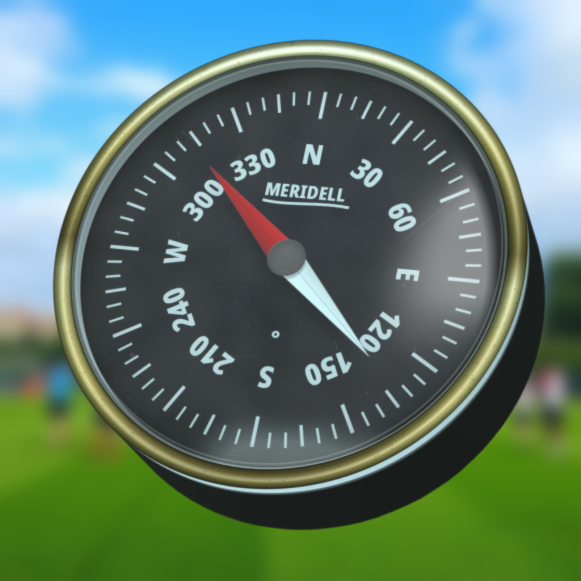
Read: **312.5** °
